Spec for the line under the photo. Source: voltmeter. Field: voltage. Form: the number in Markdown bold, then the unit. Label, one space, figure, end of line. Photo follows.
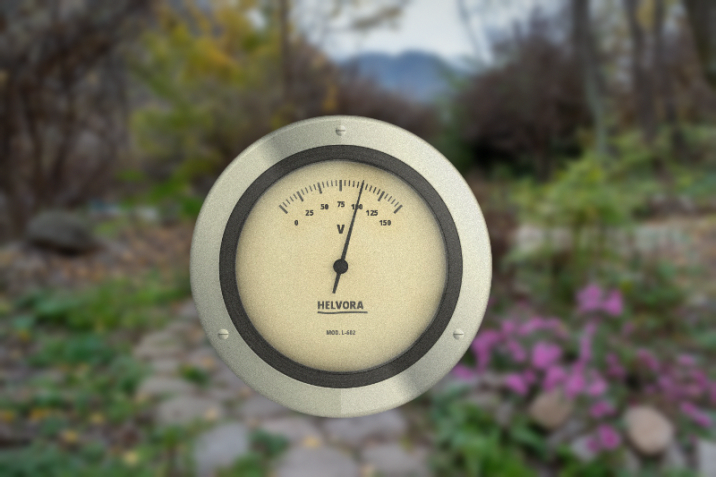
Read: **100** V
